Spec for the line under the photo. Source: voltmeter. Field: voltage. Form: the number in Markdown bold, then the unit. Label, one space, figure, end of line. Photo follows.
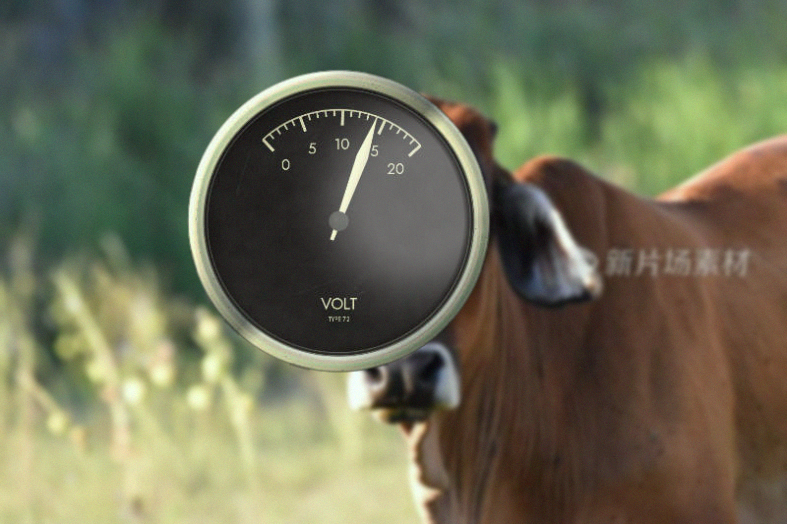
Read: **14** V
